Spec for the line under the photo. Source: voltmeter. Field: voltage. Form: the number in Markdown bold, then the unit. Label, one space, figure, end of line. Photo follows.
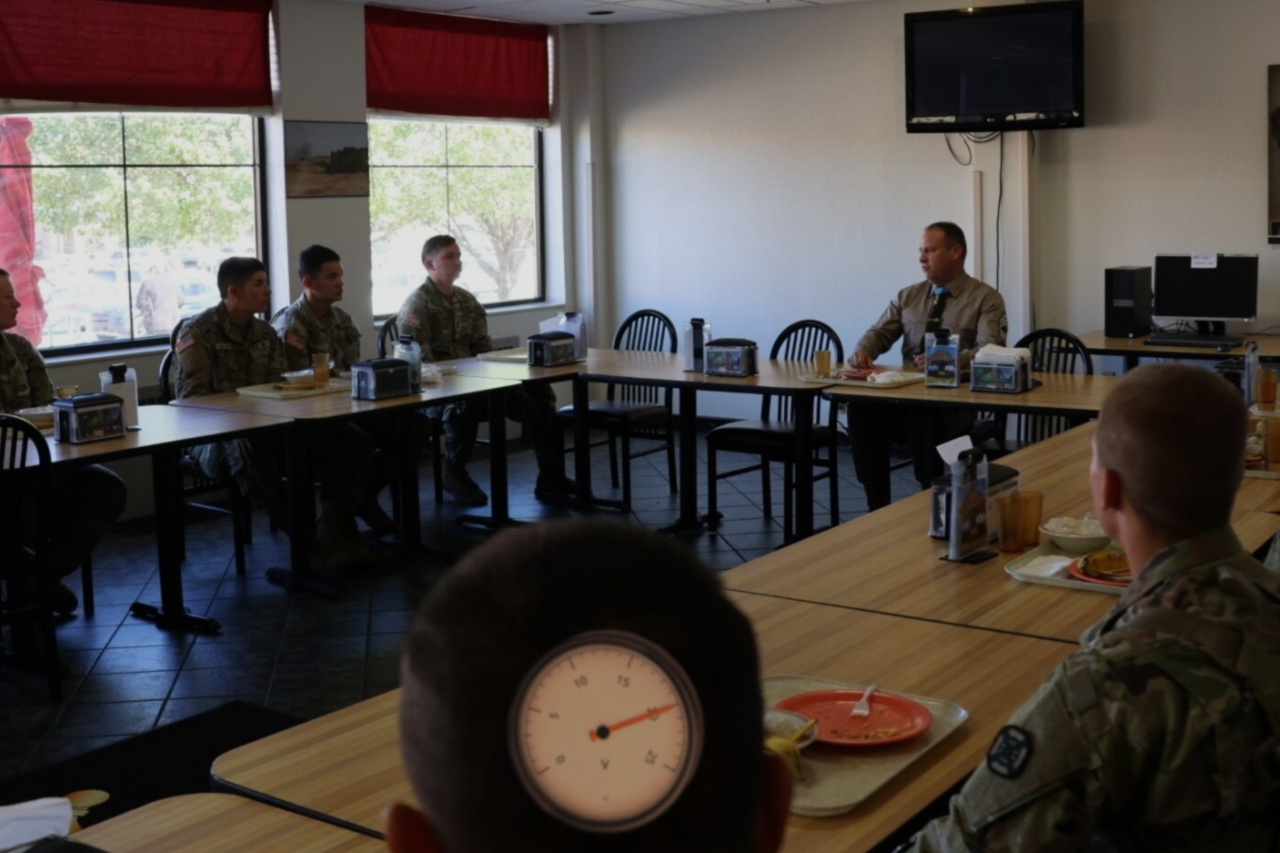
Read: **20** V
